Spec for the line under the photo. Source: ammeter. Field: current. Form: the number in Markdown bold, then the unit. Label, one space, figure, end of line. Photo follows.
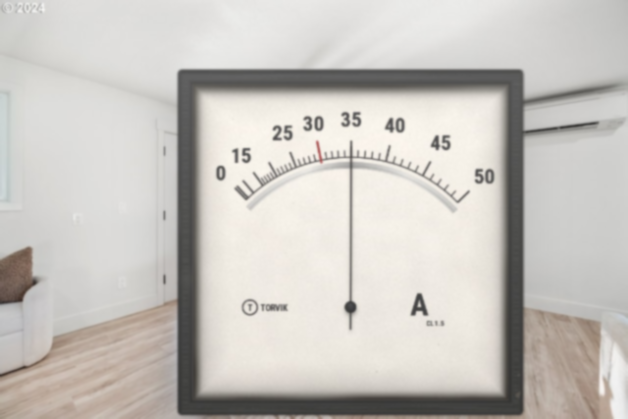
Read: **35** A
